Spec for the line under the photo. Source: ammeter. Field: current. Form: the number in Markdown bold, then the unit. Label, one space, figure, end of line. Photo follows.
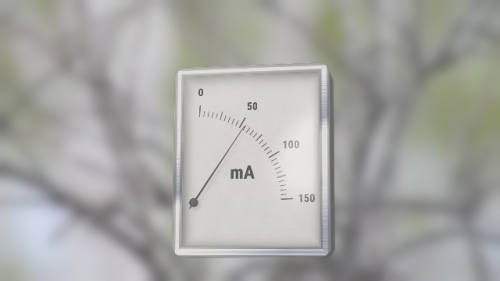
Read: **55** mA
